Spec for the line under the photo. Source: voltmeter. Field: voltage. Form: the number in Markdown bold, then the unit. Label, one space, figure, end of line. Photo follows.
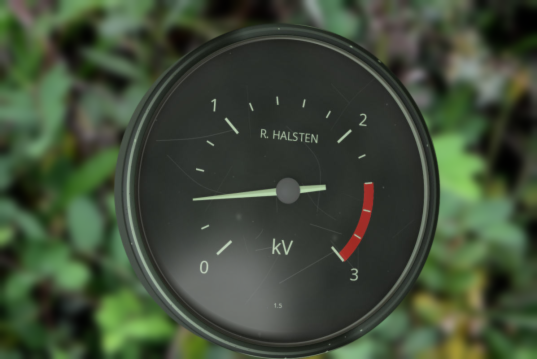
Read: **0.4** kV
